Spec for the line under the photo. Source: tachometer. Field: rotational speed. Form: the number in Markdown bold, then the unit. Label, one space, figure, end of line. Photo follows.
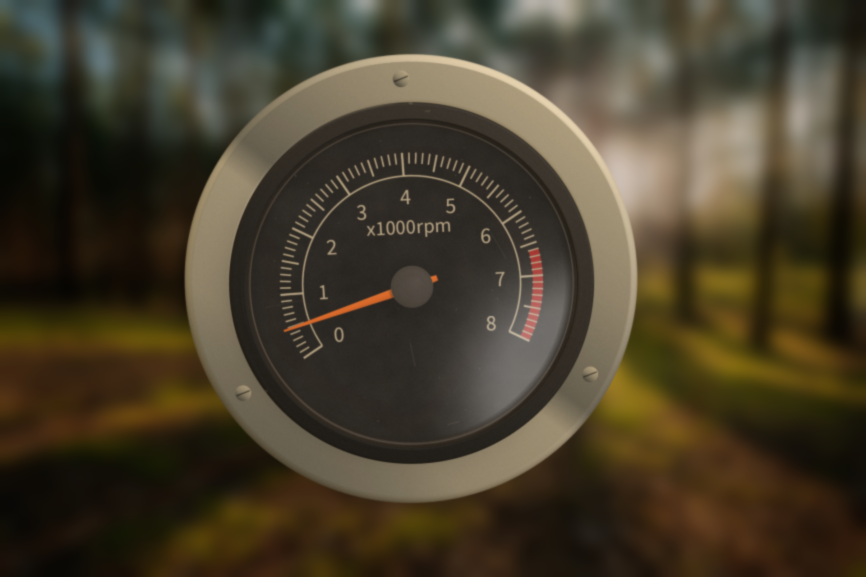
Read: **500** rpm
